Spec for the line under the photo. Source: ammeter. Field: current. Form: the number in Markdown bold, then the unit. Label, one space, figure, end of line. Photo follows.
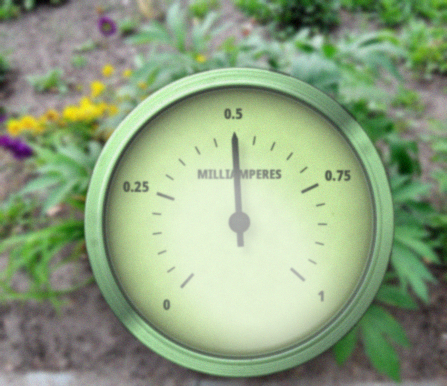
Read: **0.5** mA
